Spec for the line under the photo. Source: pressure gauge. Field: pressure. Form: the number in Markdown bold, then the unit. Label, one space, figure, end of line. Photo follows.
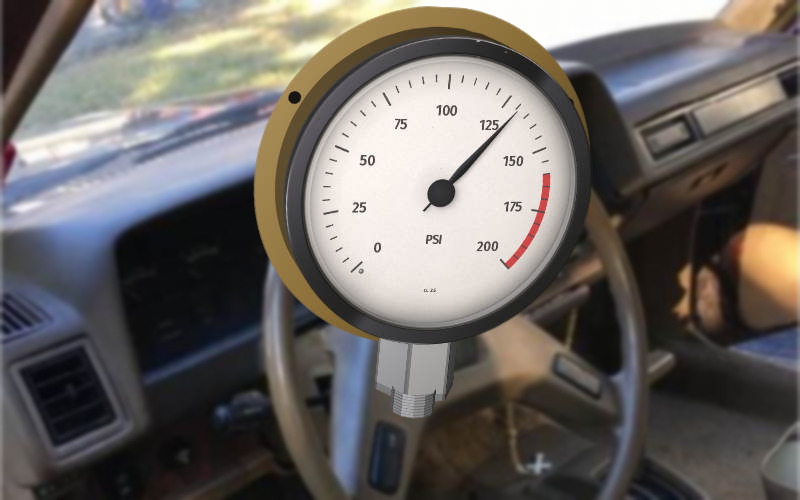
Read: **130** psi
